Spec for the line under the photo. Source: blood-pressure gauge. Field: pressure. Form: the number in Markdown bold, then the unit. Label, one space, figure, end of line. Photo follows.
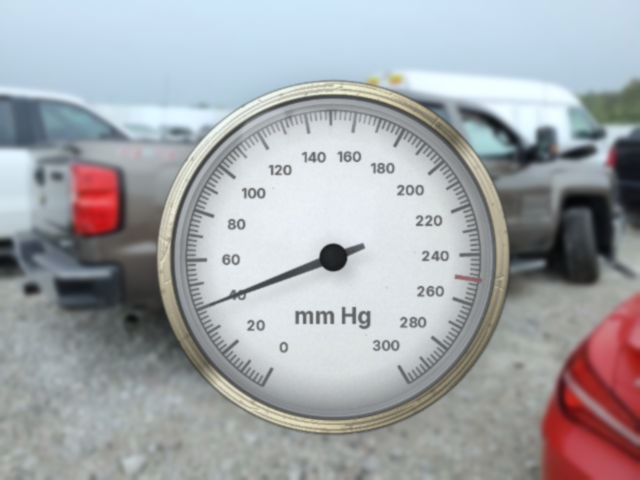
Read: **40** mmHg
